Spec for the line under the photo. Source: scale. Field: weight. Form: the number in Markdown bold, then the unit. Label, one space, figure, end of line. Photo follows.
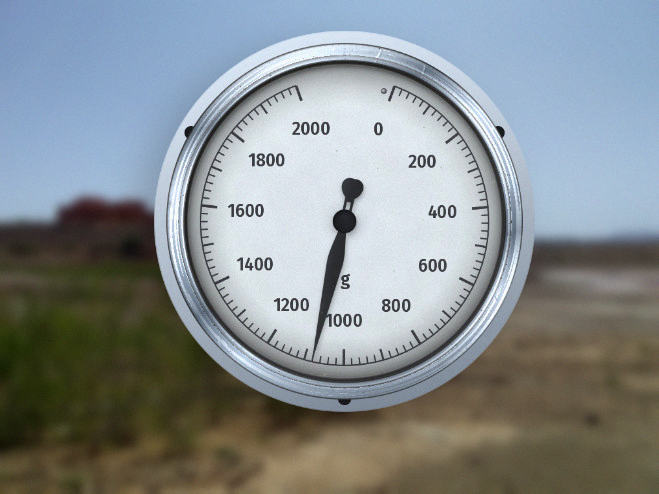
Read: **1080** g
